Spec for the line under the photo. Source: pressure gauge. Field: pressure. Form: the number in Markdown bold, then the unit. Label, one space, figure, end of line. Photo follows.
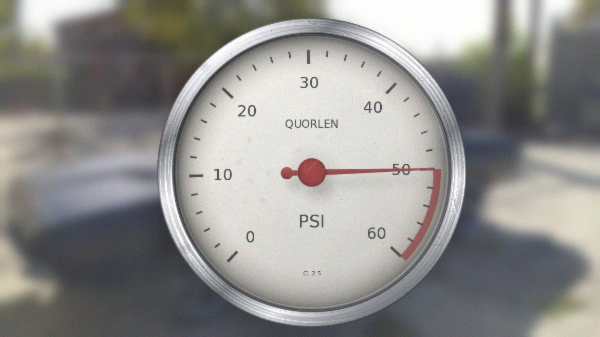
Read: **50** psi
